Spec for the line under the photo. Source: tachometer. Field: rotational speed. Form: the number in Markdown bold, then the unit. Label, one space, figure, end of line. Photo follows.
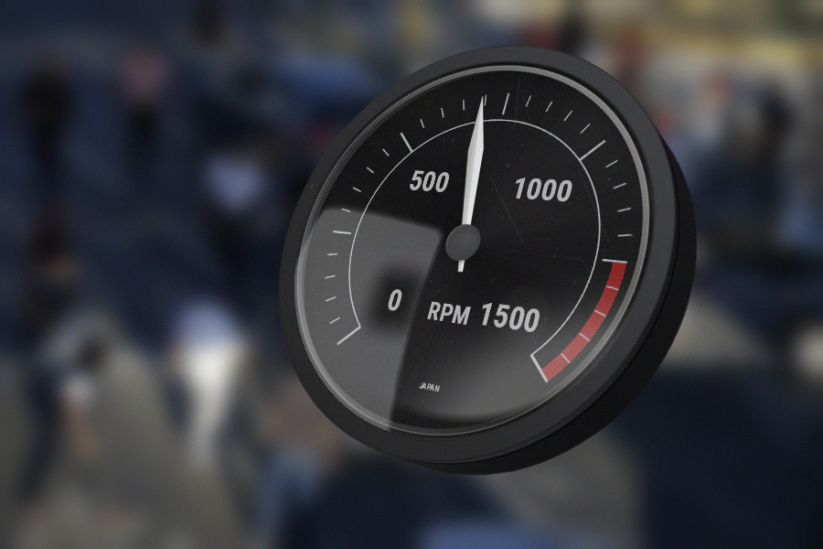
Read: **700** rpm
